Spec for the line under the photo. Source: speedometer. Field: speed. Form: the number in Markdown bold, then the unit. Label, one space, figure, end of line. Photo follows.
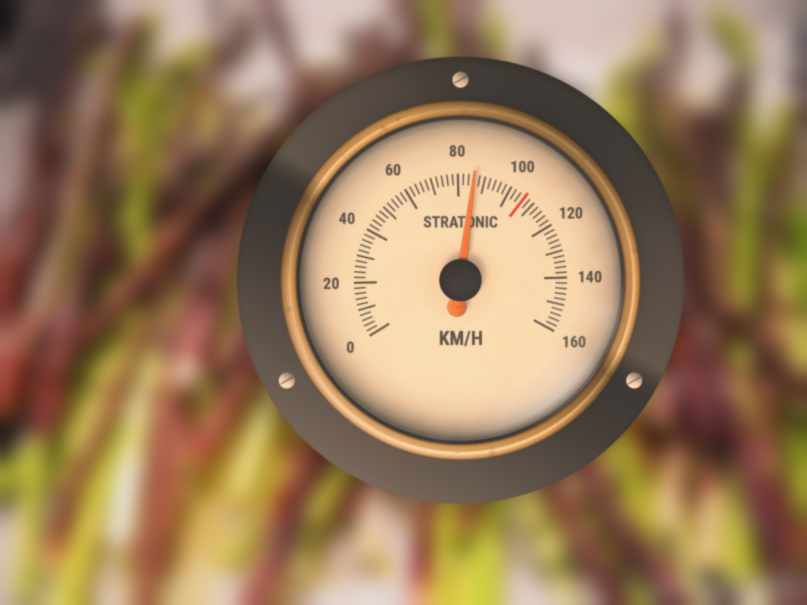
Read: **86** km/h
